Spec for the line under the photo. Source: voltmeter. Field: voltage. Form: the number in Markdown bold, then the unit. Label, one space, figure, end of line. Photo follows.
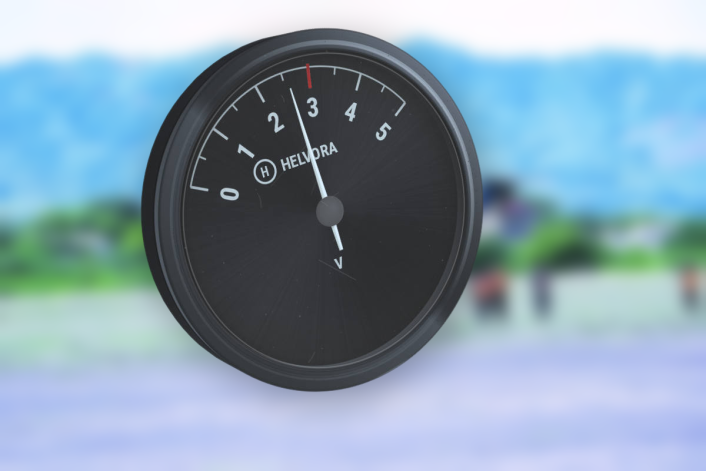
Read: **2.5** V
